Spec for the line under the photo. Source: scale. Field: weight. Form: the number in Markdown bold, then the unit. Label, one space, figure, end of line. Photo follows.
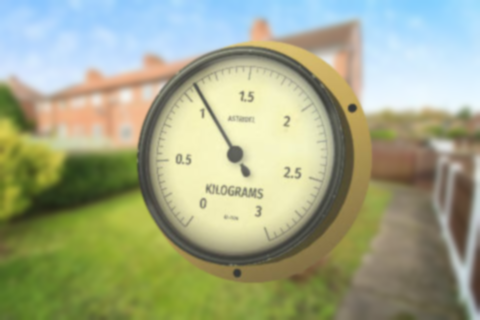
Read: **1.1** kg
